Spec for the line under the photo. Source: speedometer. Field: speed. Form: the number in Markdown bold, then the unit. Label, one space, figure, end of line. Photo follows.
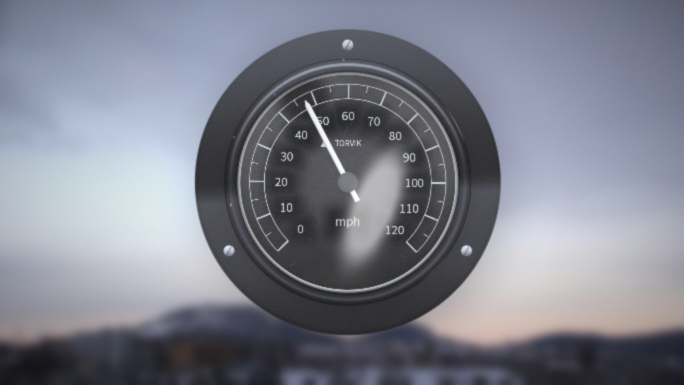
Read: **47.5** mph
